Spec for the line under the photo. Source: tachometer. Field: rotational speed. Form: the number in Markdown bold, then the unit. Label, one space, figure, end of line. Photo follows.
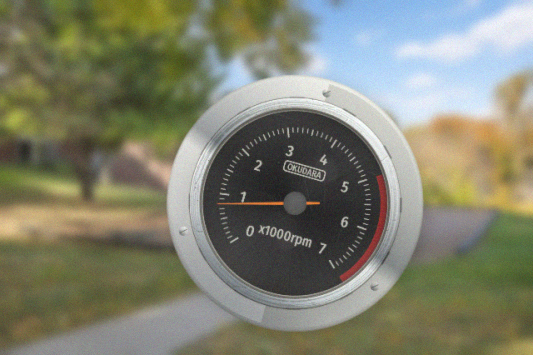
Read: **800** rpm
